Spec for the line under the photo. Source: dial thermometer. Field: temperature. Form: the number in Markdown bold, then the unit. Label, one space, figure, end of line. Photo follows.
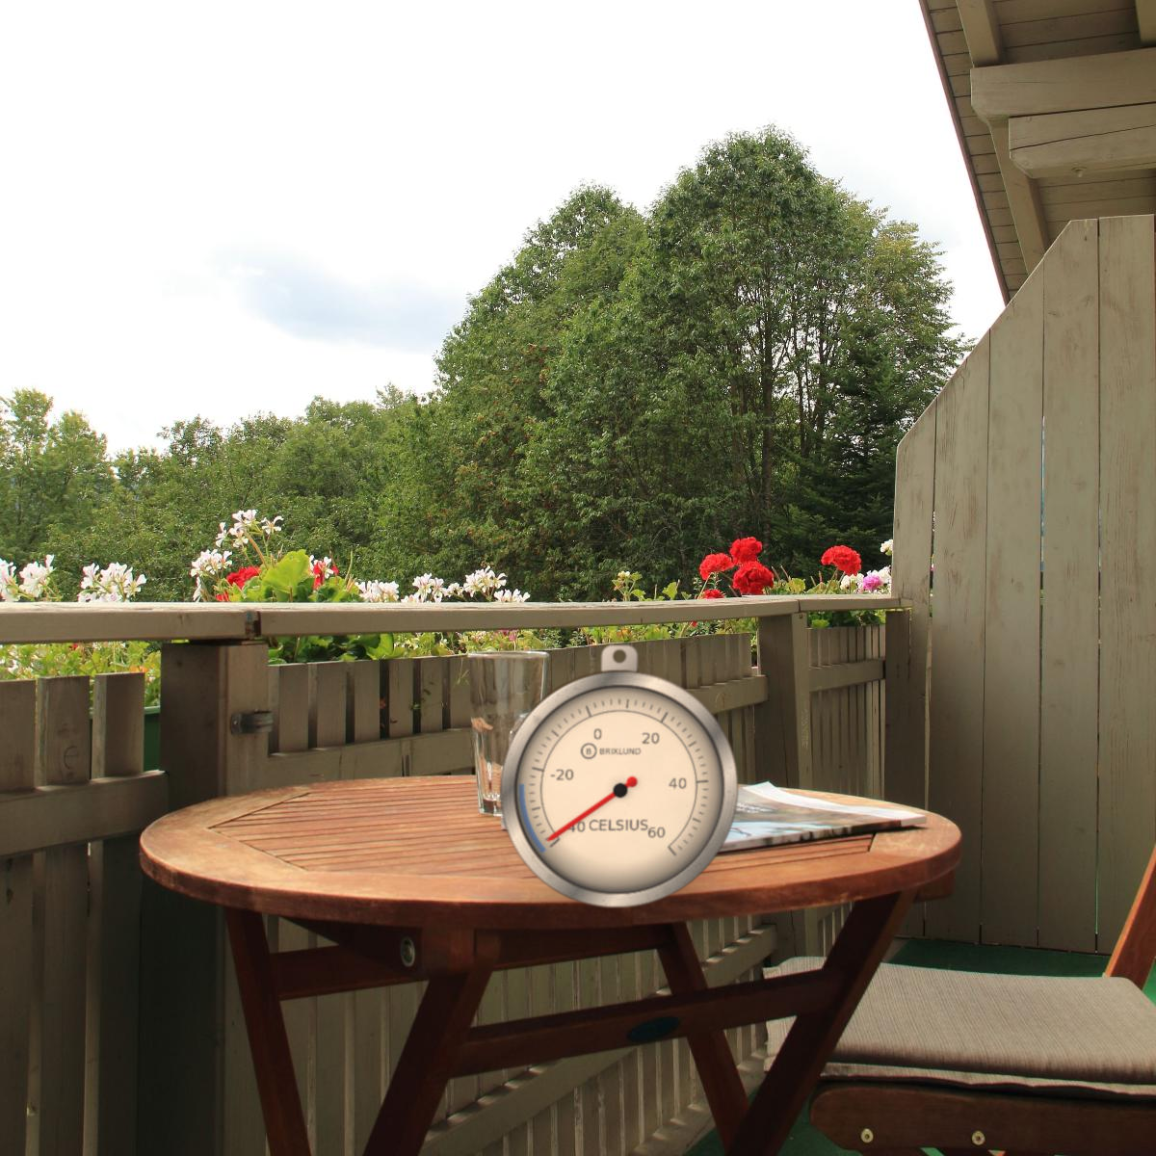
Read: **-38** °C
